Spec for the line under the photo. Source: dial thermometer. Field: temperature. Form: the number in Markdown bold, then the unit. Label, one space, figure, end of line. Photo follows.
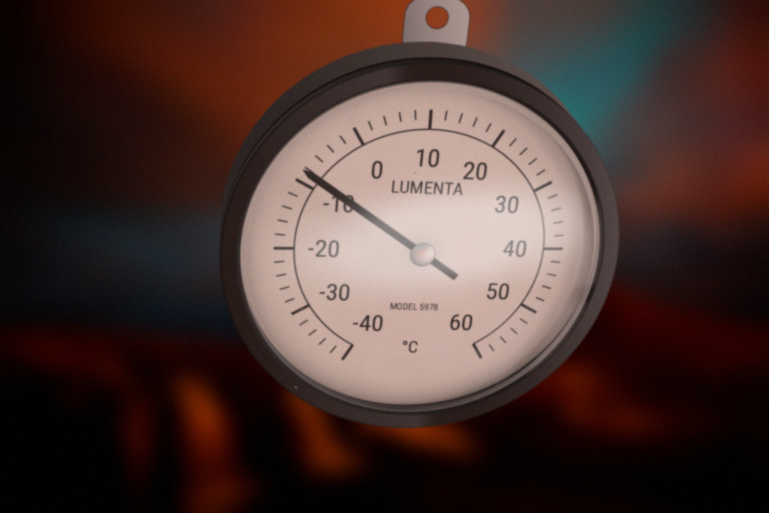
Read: **-8** °C
